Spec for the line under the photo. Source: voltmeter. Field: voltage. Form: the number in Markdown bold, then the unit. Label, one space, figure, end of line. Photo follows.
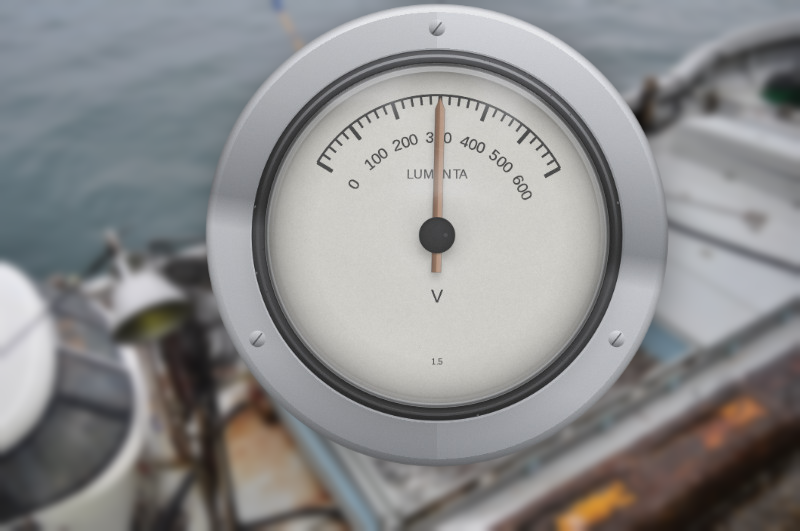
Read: **300** V
